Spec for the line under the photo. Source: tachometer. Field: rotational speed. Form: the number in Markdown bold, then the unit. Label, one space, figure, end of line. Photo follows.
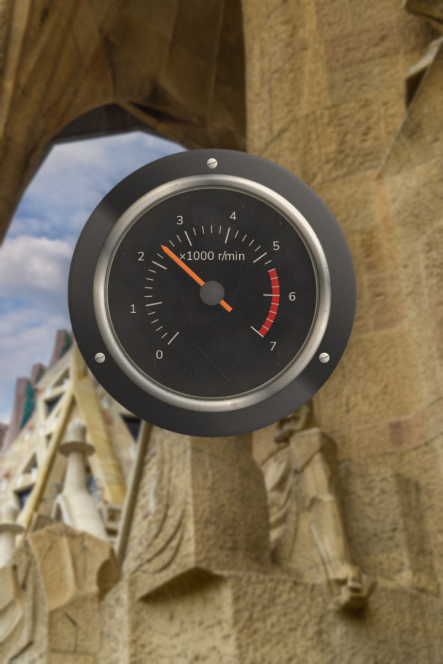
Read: **2400** rpm
